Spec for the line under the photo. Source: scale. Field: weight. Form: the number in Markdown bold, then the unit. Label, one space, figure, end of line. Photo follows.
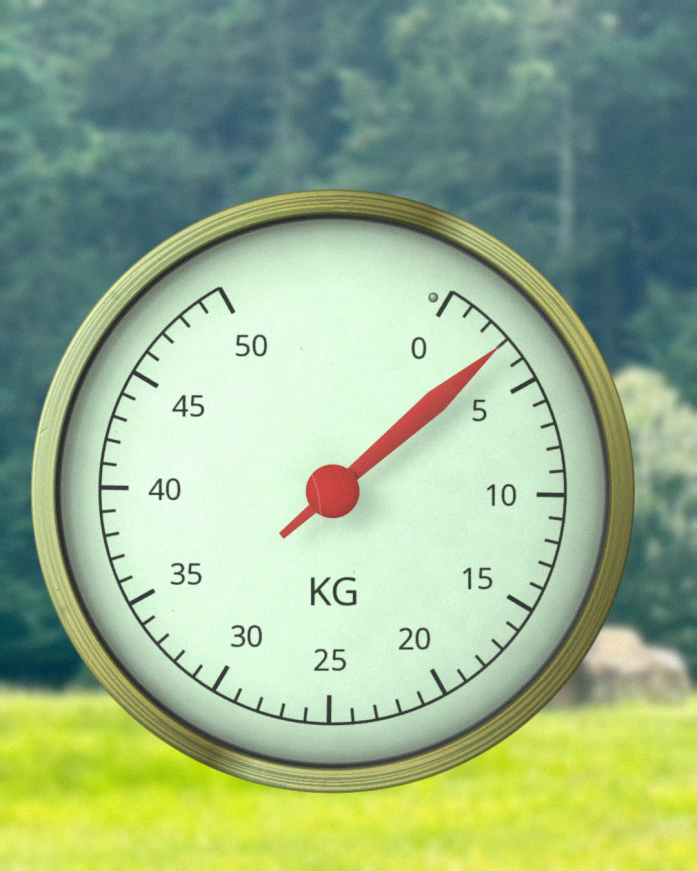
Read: **3** kg
